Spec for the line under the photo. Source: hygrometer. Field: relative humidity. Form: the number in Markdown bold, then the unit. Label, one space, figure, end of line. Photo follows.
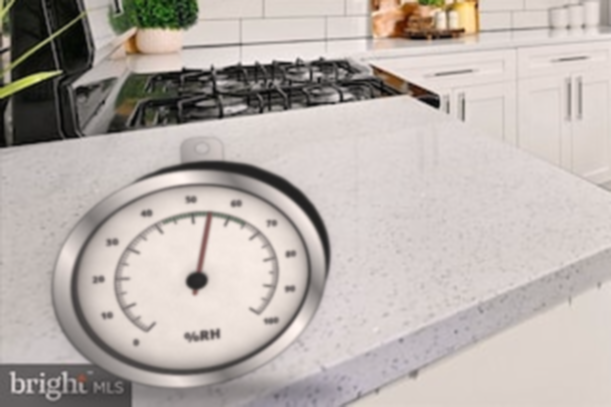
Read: **55** %
